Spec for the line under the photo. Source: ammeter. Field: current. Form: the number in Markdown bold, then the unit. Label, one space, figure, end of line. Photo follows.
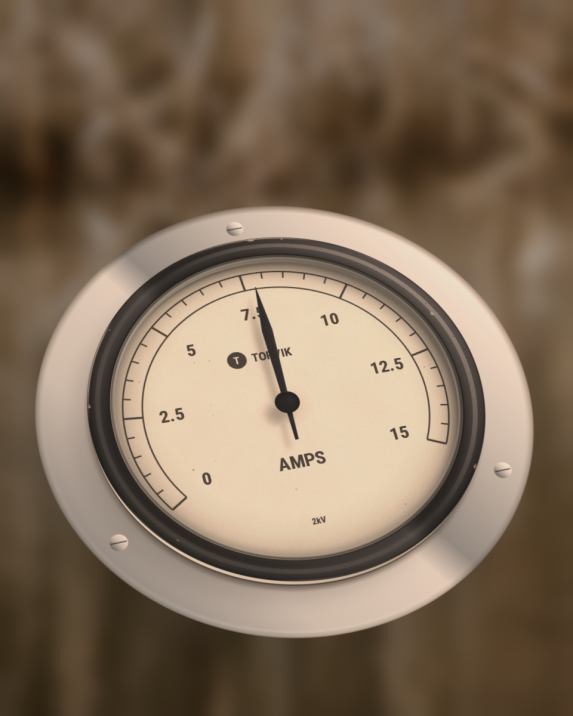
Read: **7.75** A
